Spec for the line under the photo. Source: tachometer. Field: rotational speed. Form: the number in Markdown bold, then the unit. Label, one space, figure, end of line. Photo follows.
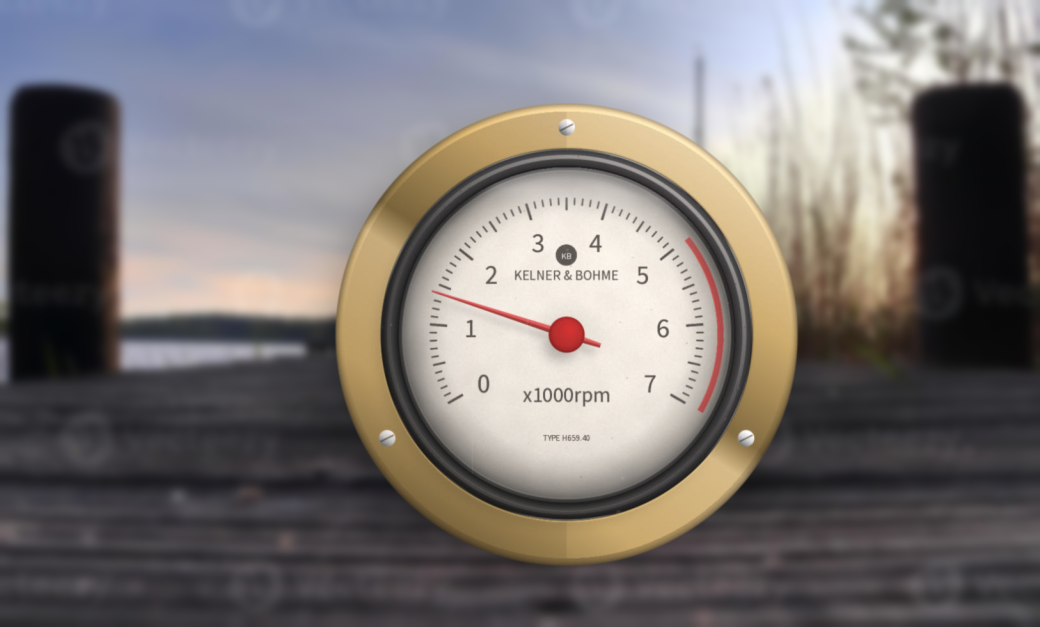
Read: **1400** rpm
